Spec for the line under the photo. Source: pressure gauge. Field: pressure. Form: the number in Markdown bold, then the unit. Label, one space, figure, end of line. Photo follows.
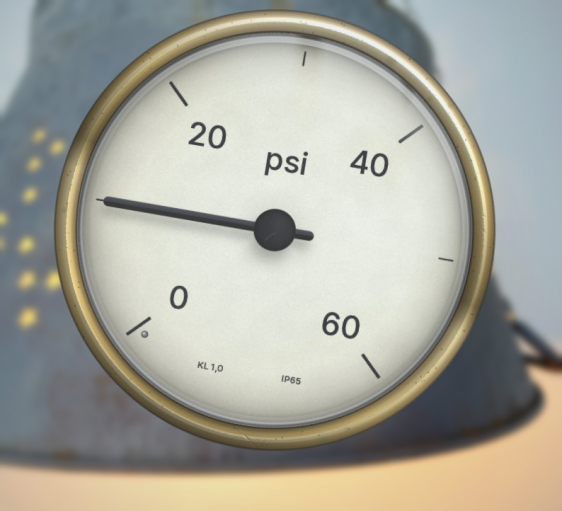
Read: **10** psi
